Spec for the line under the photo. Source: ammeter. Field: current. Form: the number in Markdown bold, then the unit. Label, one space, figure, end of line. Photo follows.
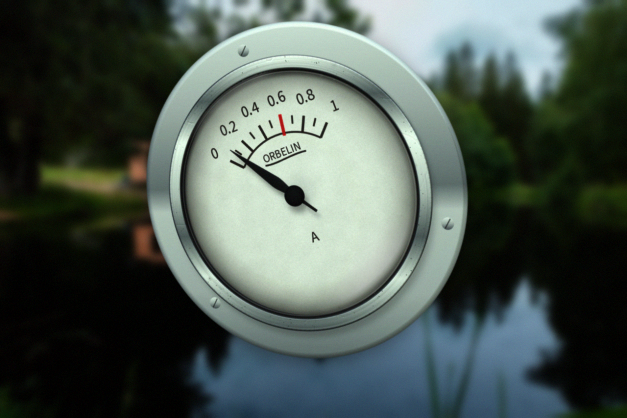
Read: **0.1** A
